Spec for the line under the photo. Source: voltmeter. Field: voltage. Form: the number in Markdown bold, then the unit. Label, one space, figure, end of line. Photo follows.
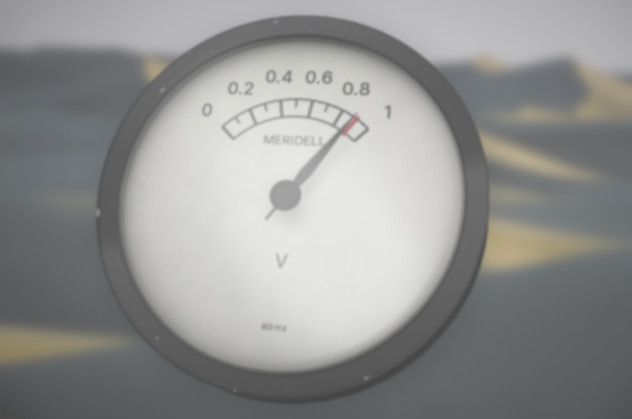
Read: **0.9** V
